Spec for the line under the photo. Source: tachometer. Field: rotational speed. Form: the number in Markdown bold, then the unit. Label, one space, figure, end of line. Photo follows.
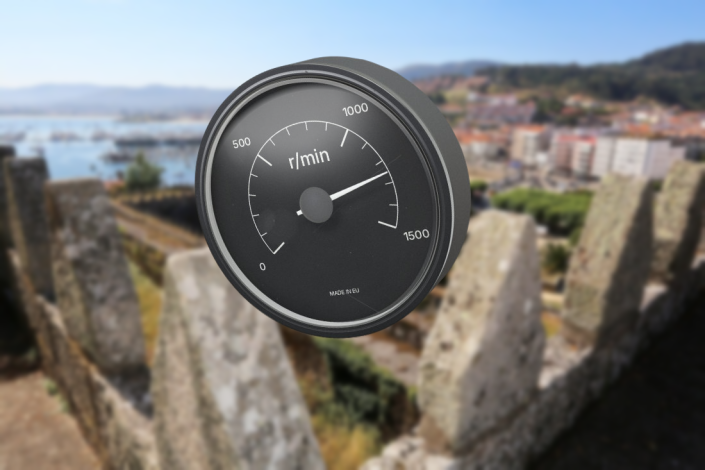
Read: **1250** rpm
